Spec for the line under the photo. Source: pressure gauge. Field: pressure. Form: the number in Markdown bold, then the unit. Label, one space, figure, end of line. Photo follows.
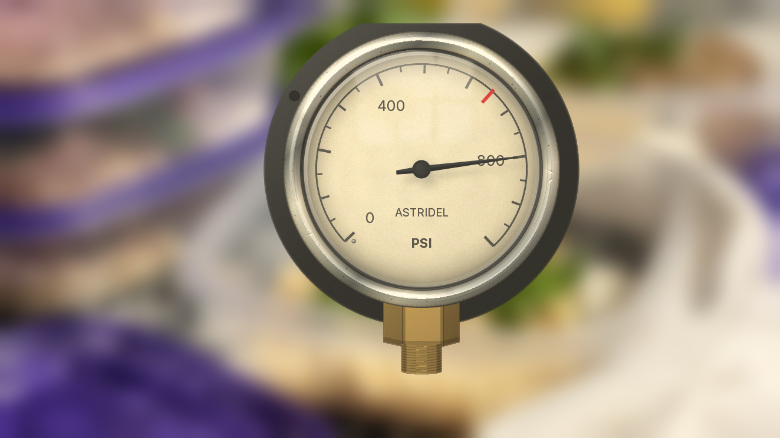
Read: **800** psi
